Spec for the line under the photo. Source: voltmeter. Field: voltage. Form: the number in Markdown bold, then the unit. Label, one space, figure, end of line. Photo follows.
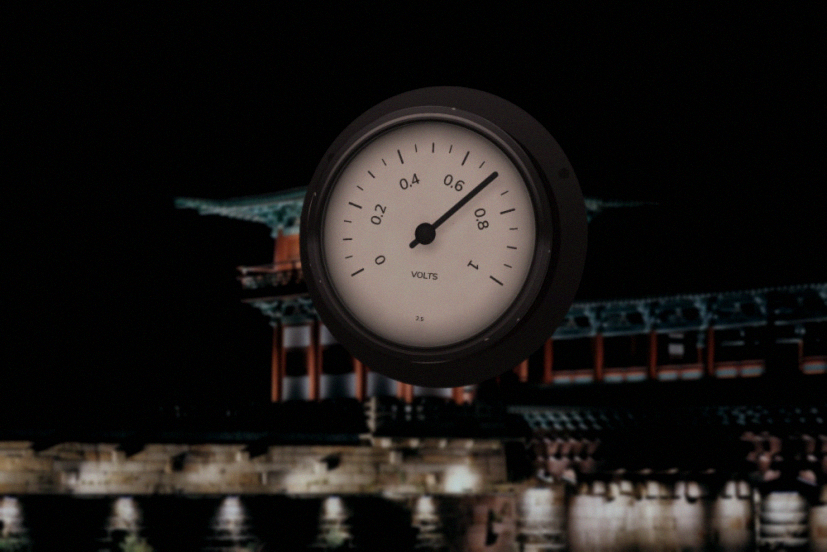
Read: **0.7** V
